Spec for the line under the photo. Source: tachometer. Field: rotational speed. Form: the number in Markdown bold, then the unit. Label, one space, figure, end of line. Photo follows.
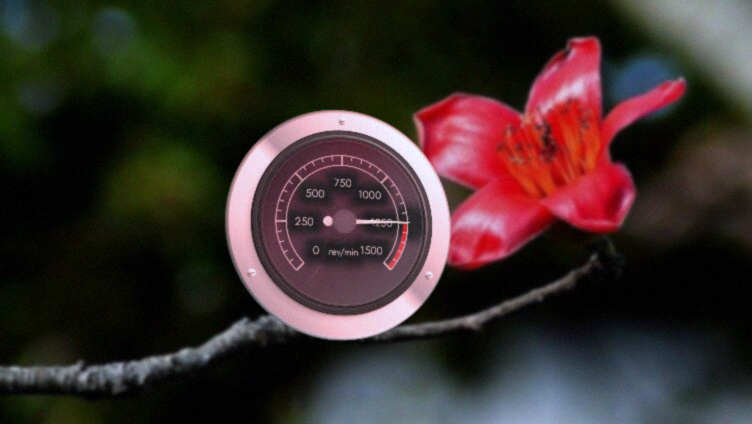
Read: **1250** rpm
